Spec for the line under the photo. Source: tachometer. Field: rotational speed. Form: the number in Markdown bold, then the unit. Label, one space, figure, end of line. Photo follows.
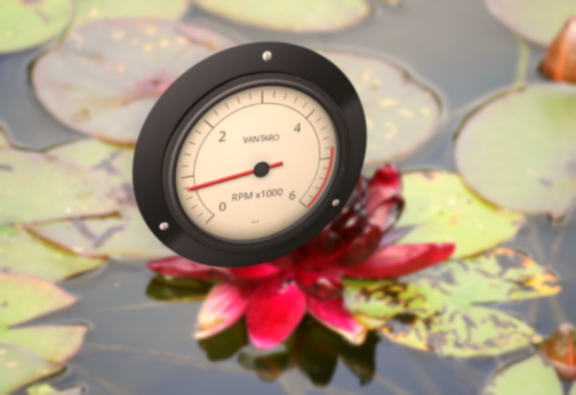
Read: **800** rpm
